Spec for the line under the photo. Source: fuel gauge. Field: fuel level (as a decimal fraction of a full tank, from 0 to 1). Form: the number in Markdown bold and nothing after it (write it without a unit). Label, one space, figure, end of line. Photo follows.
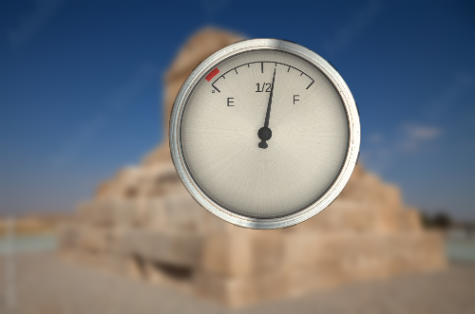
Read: **0.625**
